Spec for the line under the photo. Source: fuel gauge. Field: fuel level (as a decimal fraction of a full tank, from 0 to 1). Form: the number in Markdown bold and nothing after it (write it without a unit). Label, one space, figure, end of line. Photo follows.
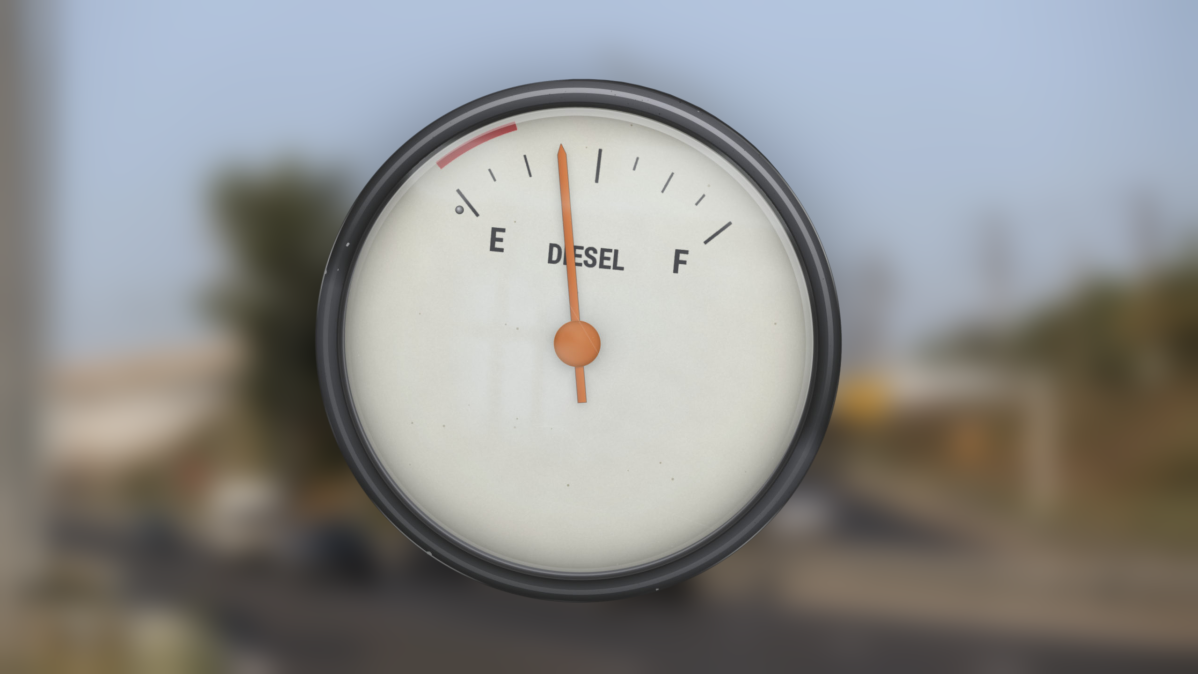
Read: **0.375**
